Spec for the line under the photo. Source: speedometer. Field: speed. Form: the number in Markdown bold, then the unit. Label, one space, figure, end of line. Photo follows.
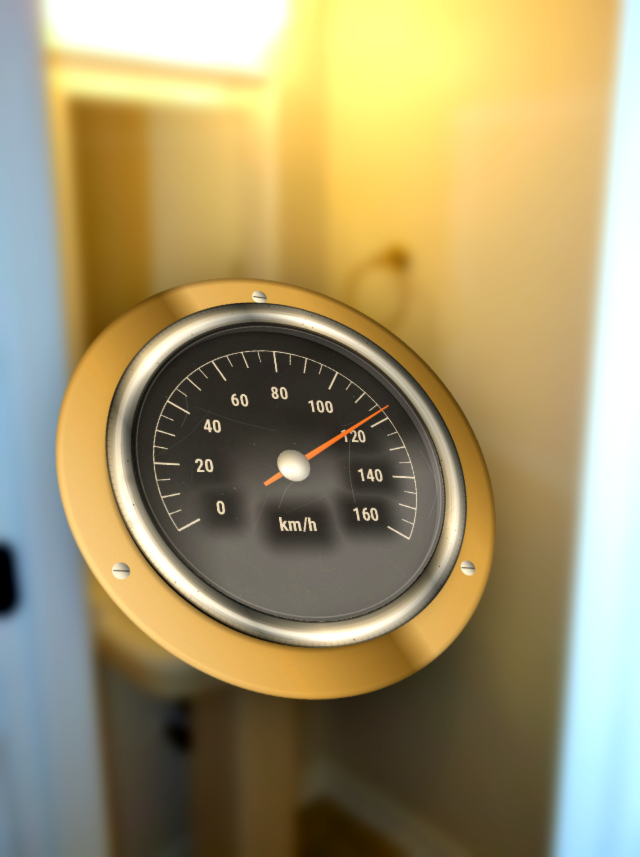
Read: **117.5** km/h
